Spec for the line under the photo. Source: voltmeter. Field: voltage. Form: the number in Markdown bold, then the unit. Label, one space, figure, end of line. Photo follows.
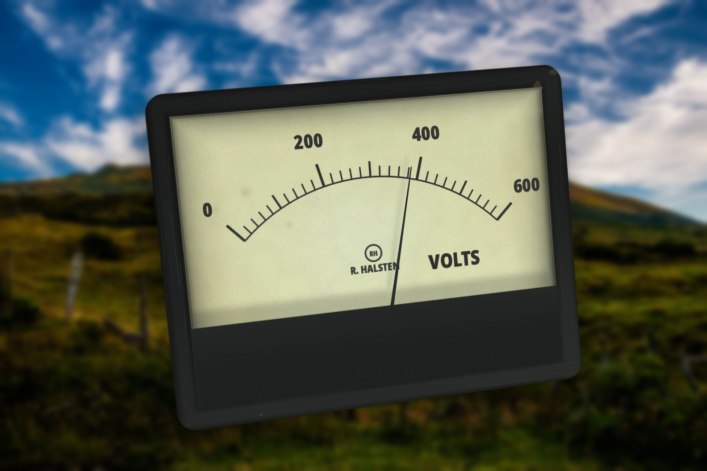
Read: **380** V
